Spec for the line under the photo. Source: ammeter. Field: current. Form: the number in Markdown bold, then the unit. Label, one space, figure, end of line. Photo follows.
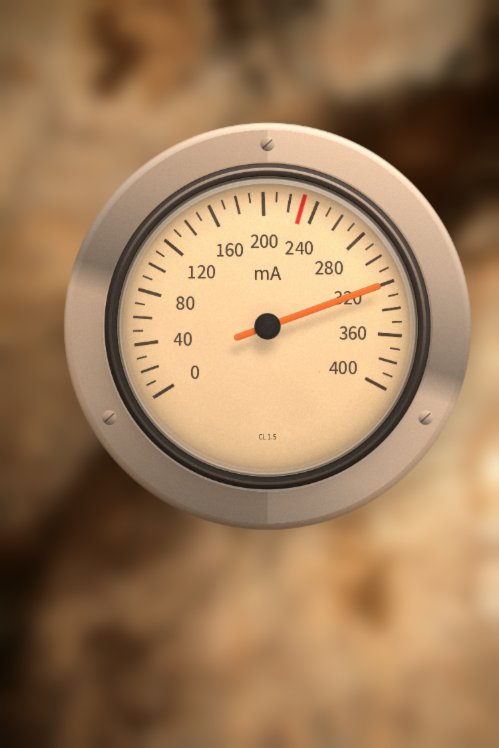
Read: **320** mA
